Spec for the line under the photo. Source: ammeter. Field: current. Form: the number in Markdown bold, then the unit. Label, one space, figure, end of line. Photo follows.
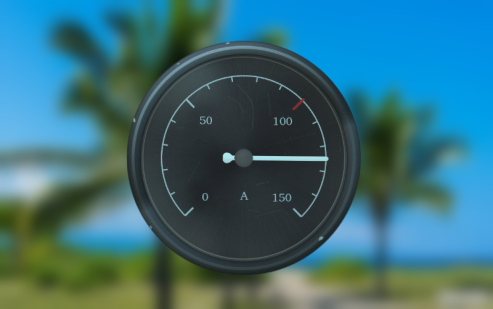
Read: **125** A
